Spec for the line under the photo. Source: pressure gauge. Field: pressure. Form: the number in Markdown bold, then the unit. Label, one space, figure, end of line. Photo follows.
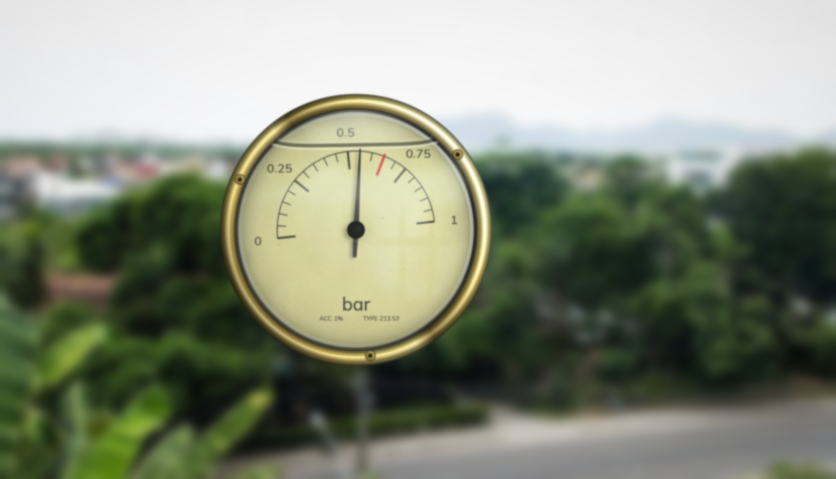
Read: **0.55** bar
